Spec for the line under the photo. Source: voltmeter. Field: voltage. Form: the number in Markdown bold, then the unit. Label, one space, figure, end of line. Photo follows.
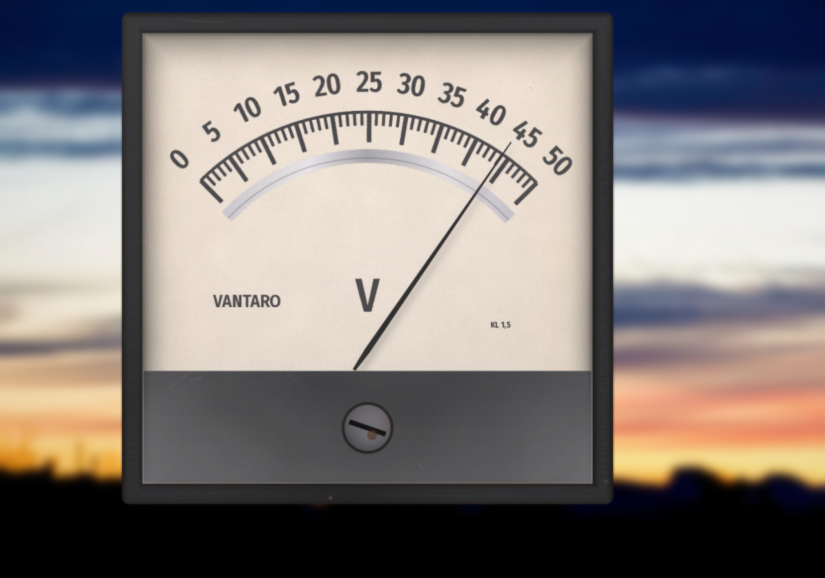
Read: **44** V
